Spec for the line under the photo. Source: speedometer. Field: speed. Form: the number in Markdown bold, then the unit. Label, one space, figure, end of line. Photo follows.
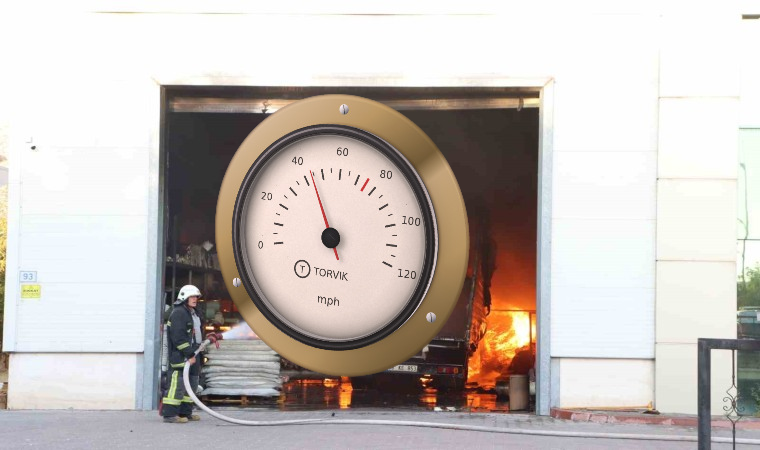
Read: **45** mph
